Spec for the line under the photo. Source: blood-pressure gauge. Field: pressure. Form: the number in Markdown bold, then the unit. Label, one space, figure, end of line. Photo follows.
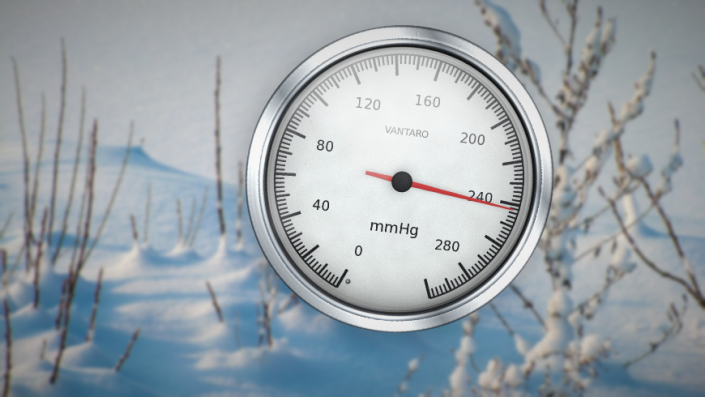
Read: **242** mmHg
